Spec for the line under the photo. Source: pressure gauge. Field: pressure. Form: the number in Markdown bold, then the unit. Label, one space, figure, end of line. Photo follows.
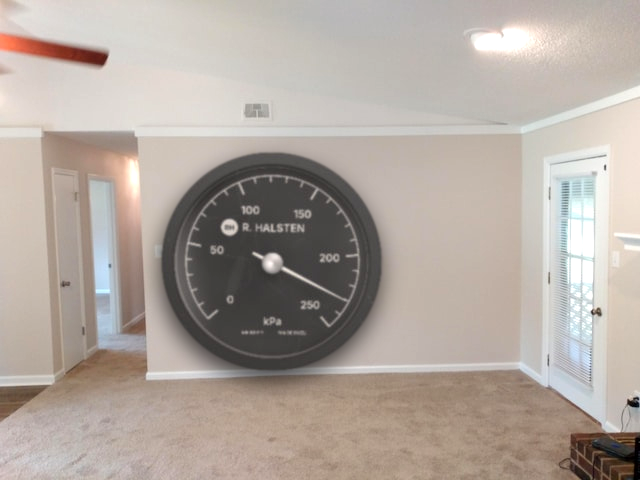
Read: **230** kPa
